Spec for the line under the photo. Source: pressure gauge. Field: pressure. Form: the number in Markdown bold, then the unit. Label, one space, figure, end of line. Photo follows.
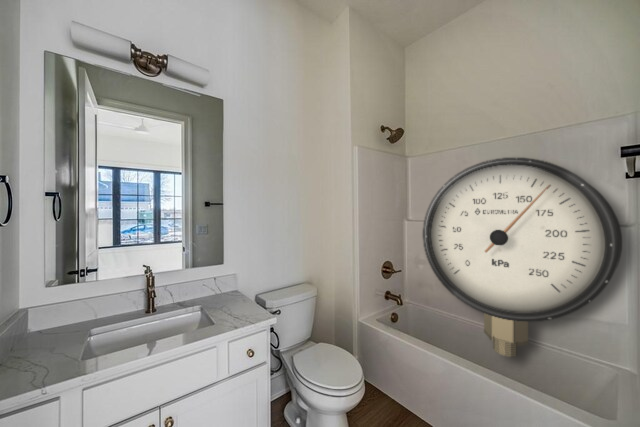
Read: **160** kPa
